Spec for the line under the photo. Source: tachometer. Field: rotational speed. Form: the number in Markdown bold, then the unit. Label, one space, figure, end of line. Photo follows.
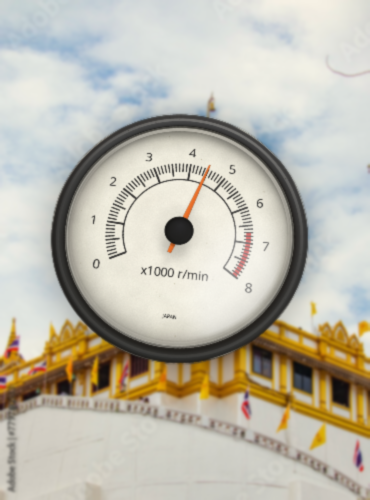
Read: **4500** rpm
